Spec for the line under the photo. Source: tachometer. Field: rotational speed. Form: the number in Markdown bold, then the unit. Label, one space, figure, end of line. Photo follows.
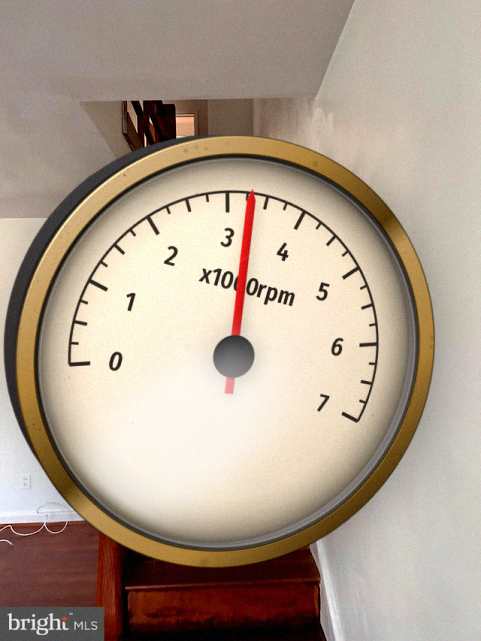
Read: **3250** rpm
